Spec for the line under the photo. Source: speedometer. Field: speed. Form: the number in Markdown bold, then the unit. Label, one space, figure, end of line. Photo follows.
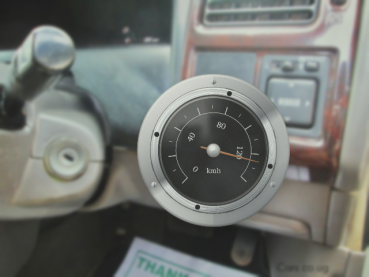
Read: **125** km/h
